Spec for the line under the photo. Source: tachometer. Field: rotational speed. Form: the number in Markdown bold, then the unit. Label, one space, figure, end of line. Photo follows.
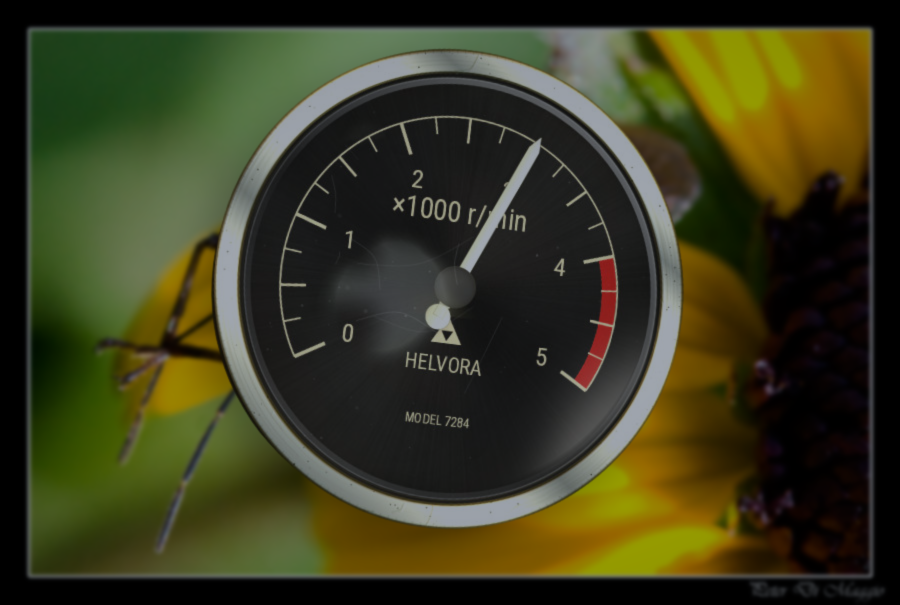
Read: **3000** rpm
